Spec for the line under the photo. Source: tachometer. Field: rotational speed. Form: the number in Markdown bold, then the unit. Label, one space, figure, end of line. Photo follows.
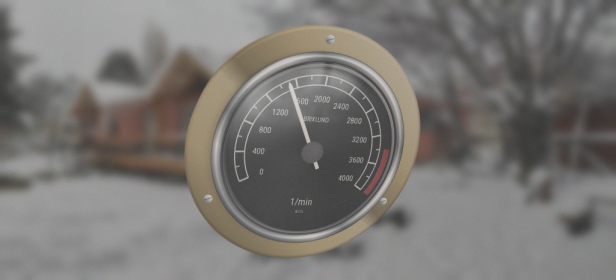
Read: **1500** rpm
